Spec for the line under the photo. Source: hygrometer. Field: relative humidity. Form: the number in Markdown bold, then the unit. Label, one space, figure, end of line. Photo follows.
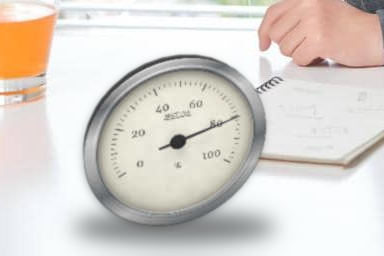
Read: **80** %
